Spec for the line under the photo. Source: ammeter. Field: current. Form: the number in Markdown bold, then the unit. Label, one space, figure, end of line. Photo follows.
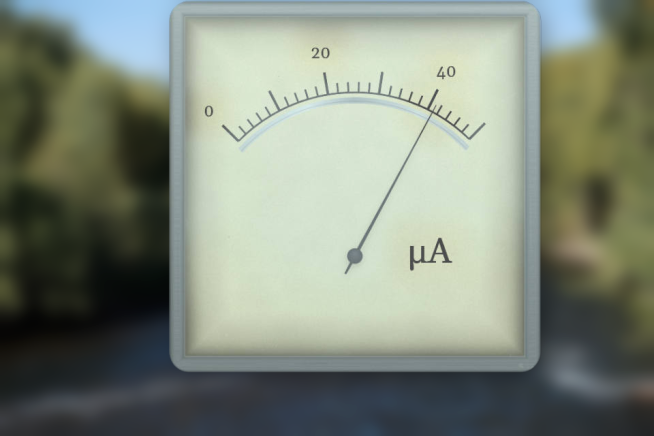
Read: **41** µA
